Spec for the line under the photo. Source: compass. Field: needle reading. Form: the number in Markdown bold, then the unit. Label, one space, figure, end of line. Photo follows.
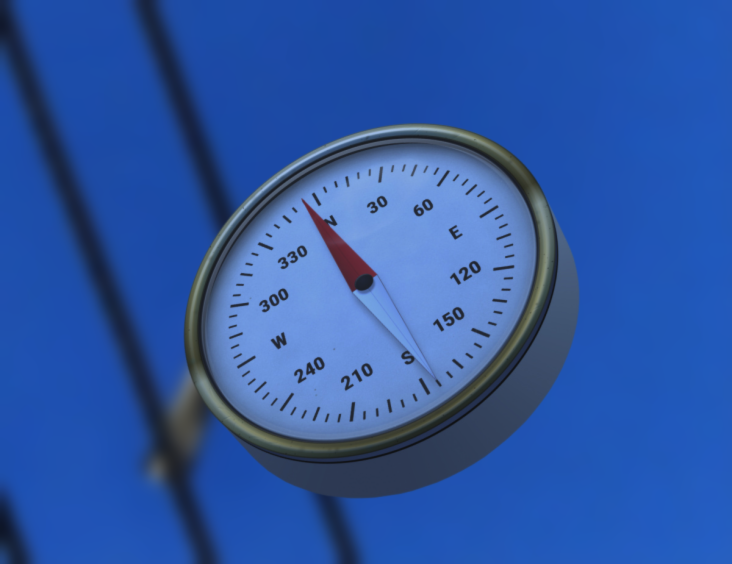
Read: **355** °
